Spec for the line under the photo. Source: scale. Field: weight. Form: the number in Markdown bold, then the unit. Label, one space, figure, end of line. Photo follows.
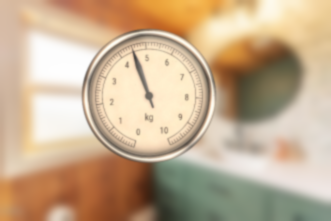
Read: **4.5** kg
